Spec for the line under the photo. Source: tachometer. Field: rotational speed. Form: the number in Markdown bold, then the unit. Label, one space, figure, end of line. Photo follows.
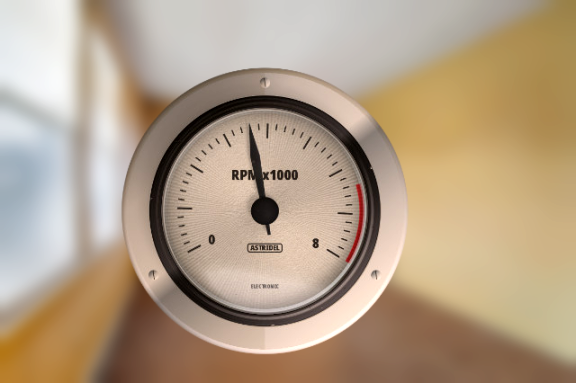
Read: **3600** rpm
